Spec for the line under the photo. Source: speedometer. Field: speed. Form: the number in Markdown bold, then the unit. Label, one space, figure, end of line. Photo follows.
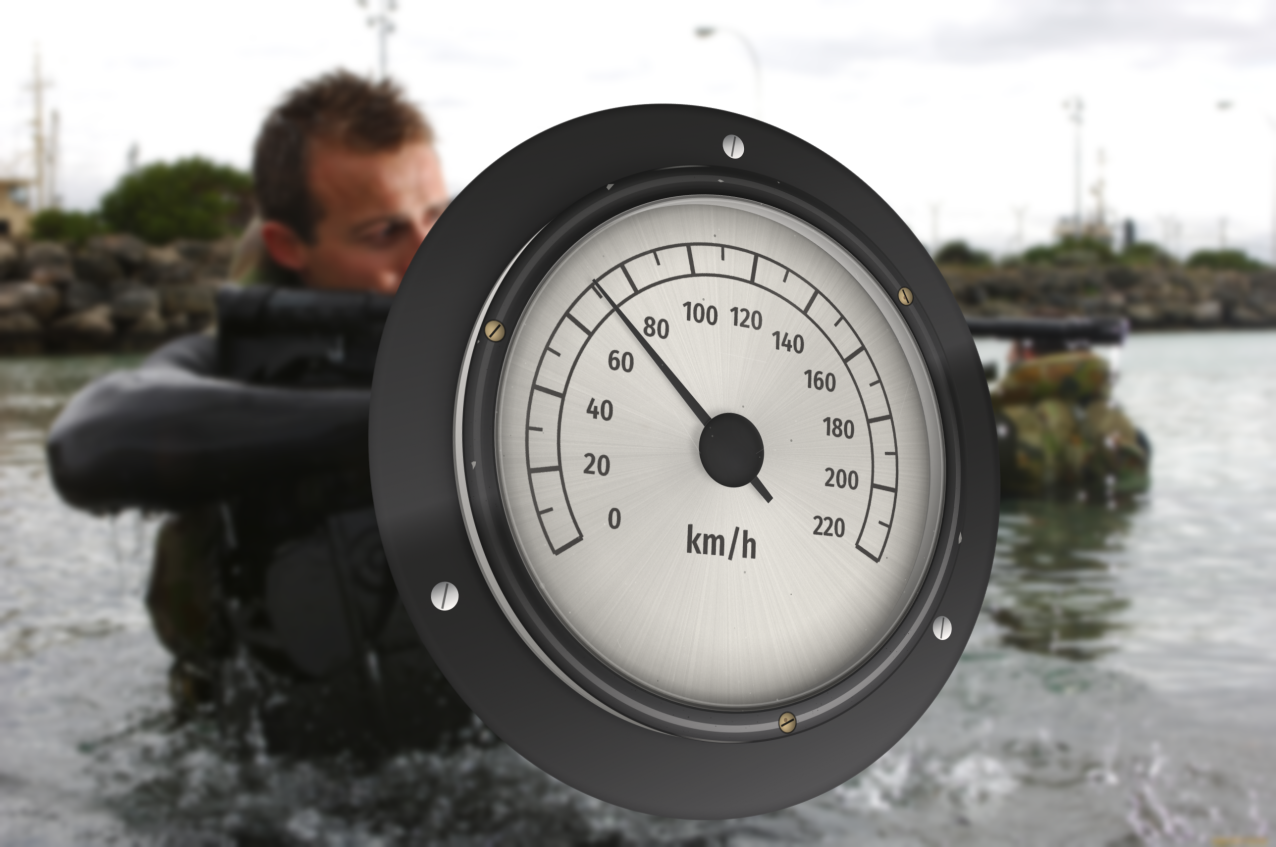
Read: **70** km/h
